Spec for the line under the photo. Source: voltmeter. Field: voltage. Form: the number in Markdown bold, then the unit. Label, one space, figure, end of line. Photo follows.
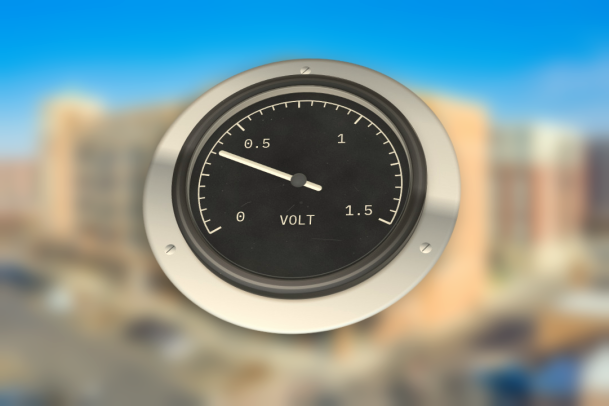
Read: **0.35** V
